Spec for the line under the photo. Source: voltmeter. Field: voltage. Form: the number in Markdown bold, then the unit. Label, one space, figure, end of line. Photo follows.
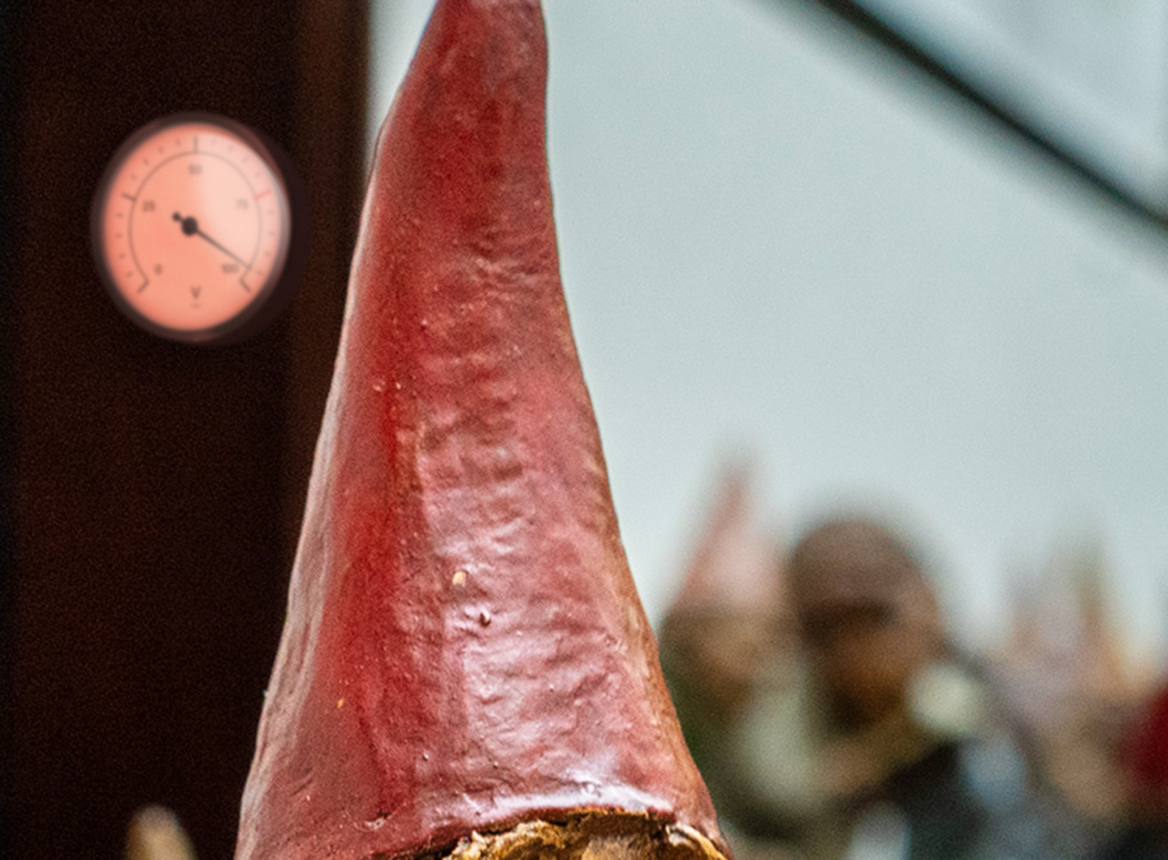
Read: **95** V
